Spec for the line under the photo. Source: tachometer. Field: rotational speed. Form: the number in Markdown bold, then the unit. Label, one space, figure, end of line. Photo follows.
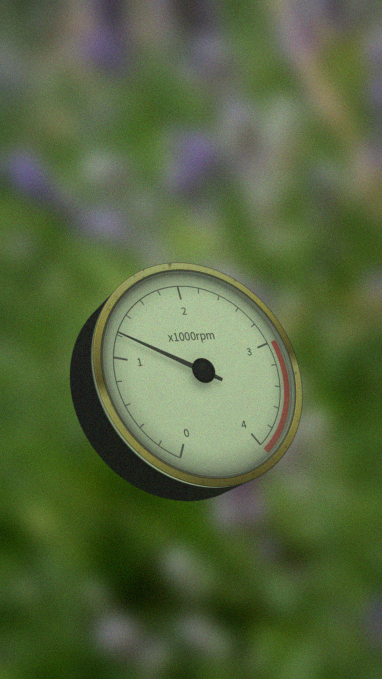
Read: **1200** rpm
